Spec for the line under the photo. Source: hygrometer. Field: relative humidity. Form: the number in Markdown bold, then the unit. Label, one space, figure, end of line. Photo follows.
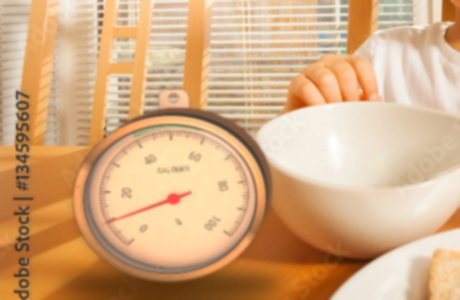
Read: **10** %
